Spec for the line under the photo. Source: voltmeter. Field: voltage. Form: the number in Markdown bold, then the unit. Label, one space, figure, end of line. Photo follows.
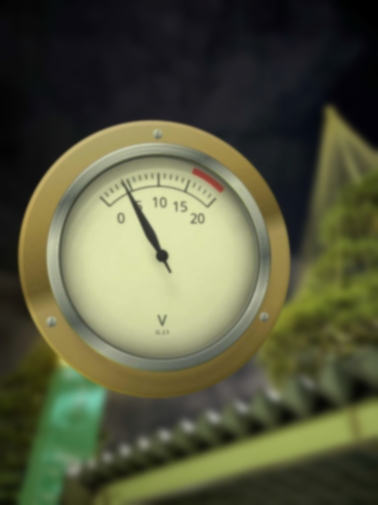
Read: **4** V
